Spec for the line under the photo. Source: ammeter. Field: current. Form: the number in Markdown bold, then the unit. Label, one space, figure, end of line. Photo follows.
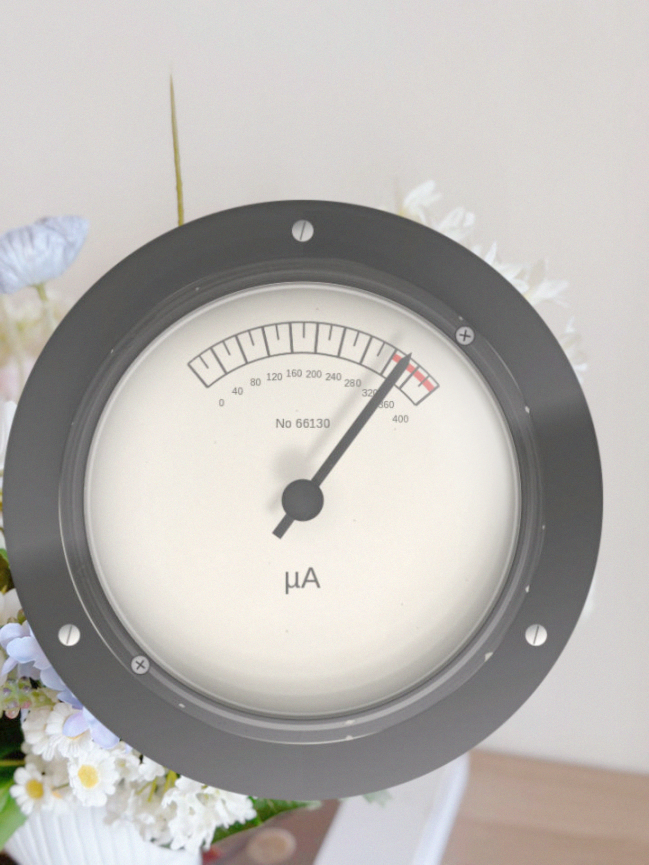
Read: **340** µA
